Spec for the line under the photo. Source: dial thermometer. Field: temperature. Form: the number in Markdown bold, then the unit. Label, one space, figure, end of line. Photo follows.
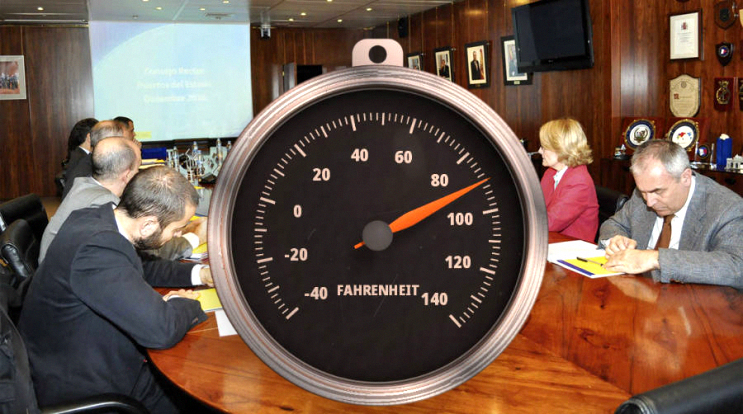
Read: **90** °F
